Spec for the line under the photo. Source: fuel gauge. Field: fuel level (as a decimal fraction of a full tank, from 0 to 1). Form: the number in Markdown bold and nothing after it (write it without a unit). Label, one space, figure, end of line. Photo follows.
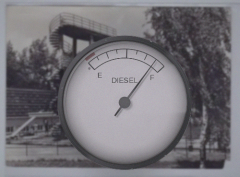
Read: **0.875**
